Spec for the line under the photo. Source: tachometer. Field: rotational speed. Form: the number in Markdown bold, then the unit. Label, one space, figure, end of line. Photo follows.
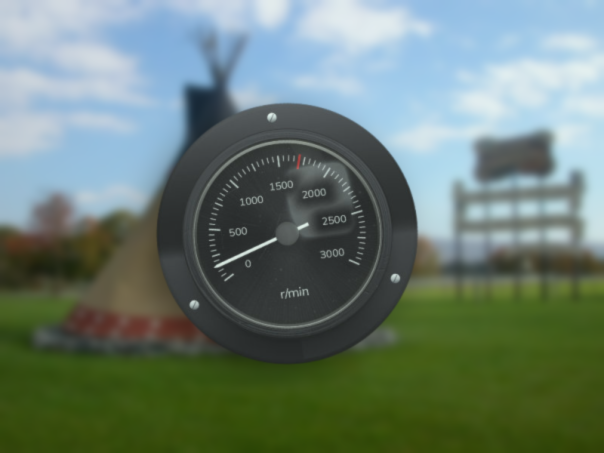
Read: **150** rpm
